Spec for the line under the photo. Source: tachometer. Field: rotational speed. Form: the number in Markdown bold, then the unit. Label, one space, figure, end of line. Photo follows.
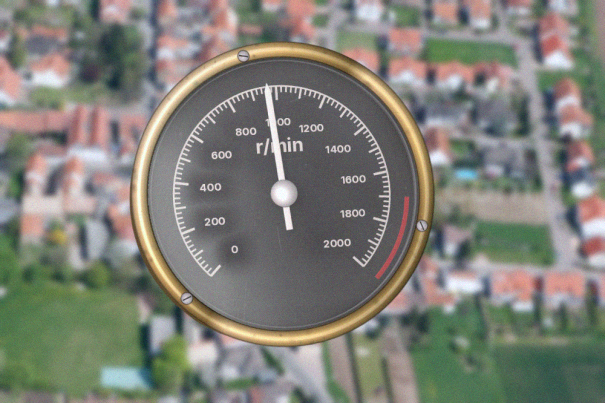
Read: **960** rpm
